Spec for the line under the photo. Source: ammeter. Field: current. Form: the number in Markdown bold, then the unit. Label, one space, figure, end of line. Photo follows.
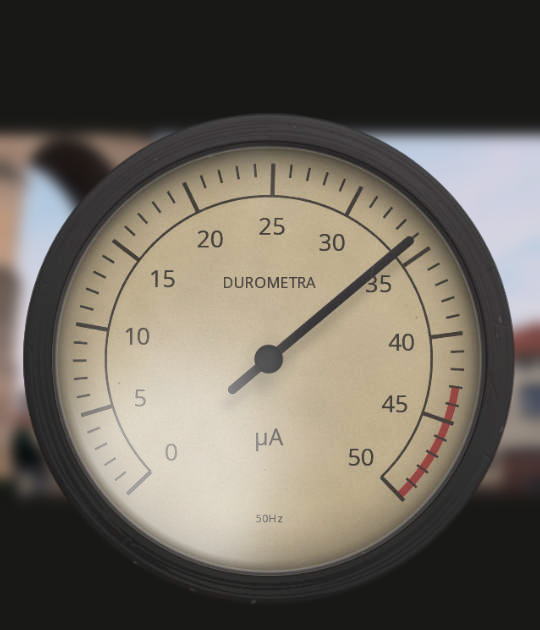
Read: **34** µA
